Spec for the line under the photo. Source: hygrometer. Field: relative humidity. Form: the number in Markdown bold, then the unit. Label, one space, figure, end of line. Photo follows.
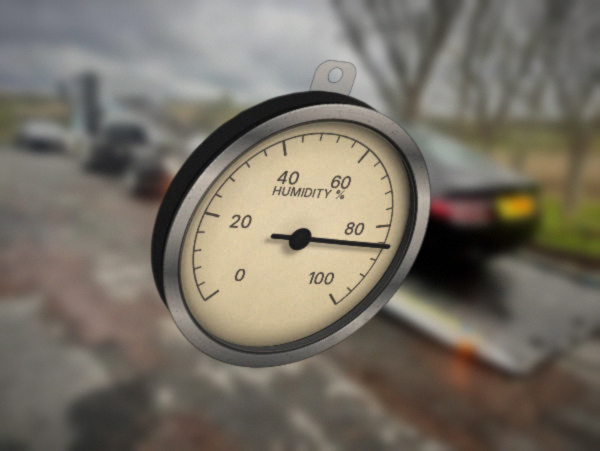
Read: **84** %
